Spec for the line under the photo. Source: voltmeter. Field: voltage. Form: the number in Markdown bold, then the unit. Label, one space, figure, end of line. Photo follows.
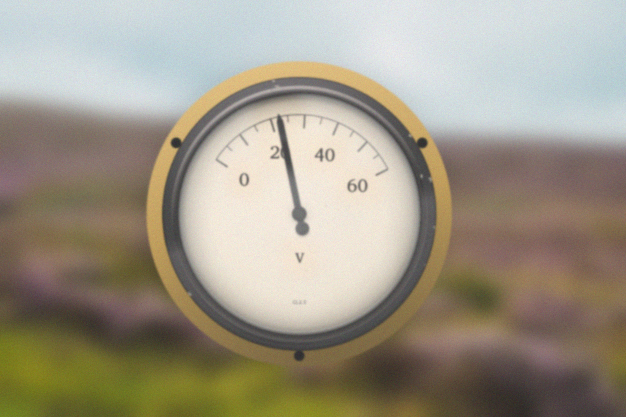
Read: **22.5** V
